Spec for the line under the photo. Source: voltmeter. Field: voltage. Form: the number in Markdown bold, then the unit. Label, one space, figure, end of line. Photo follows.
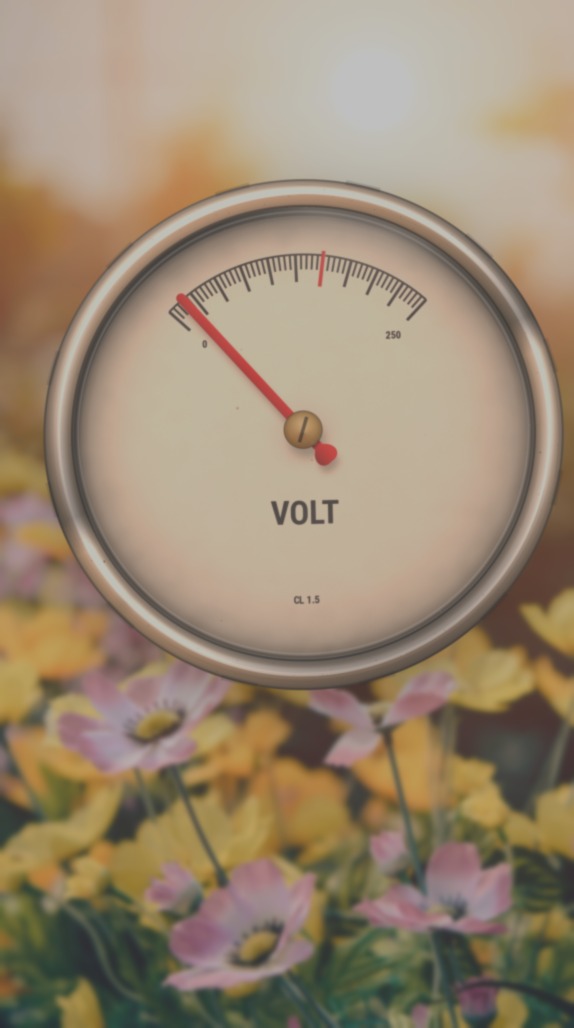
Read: **15** V
